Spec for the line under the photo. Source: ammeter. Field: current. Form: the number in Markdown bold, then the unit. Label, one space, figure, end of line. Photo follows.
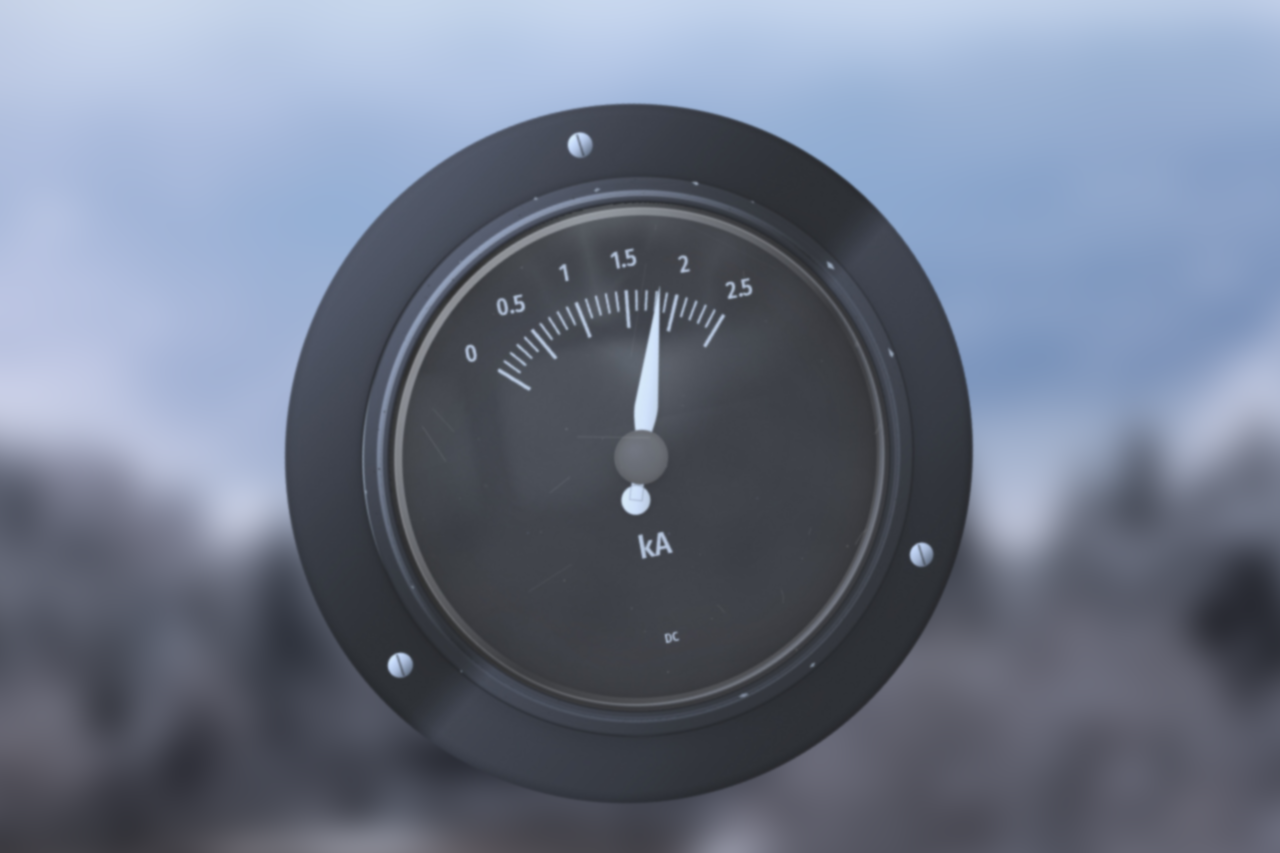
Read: **1.8** kA
